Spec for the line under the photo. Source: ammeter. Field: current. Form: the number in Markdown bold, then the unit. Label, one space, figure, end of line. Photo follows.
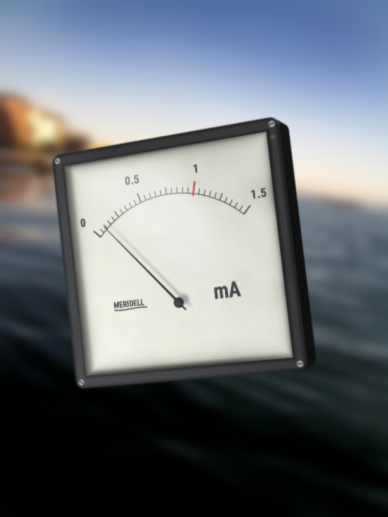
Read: **0.1** mA
